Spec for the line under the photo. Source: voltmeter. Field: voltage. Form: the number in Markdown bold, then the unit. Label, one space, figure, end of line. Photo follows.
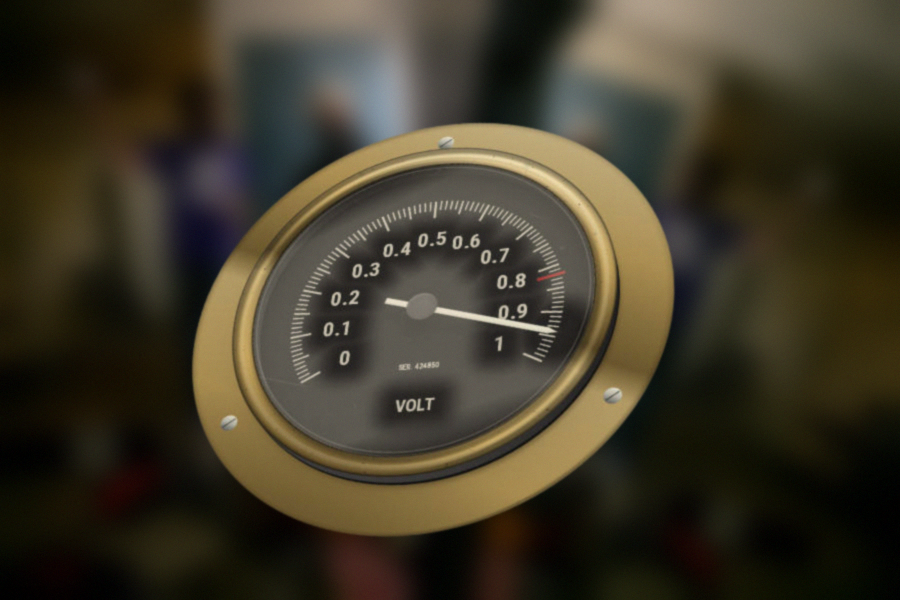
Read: **0.95** V
